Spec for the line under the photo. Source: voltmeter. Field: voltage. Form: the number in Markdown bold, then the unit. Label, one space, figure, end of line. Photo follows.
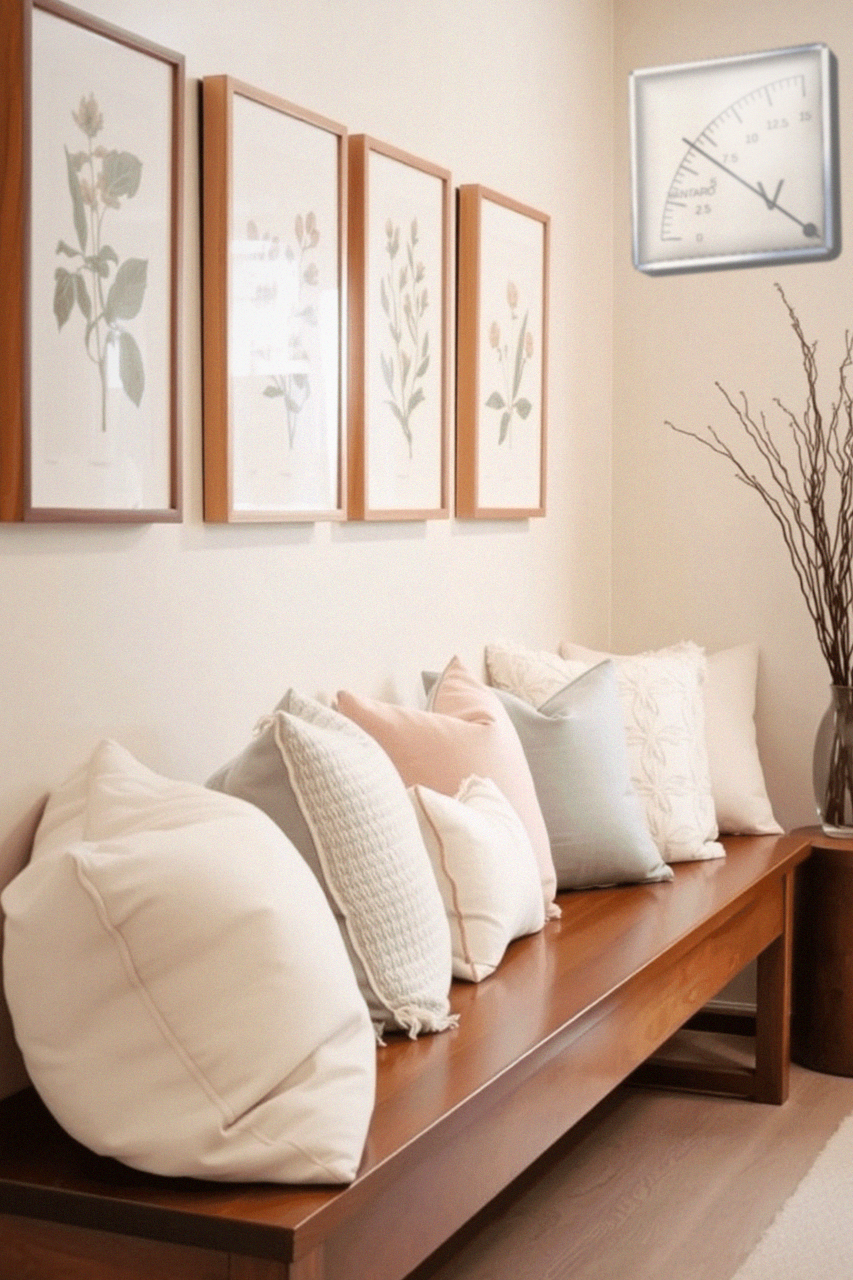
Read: **6.5** V
